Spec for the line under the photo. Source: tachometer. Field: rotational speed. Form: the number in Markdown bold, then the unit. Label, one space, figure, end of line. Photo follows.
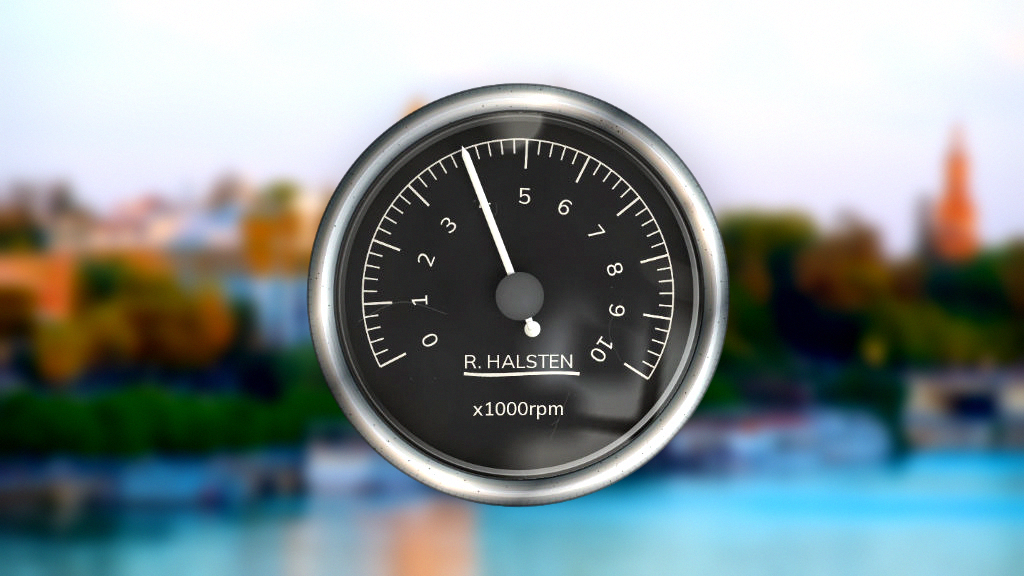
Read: **4000** rpm
